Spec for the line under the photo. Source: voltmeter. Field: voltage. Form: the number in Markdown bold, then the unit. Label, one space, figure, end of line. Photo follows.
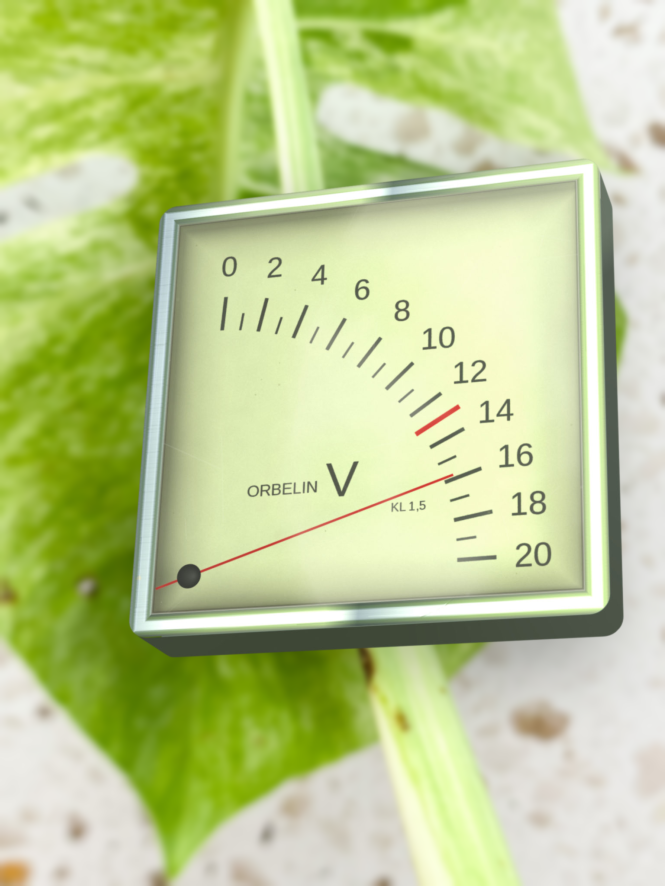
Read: **16** V
